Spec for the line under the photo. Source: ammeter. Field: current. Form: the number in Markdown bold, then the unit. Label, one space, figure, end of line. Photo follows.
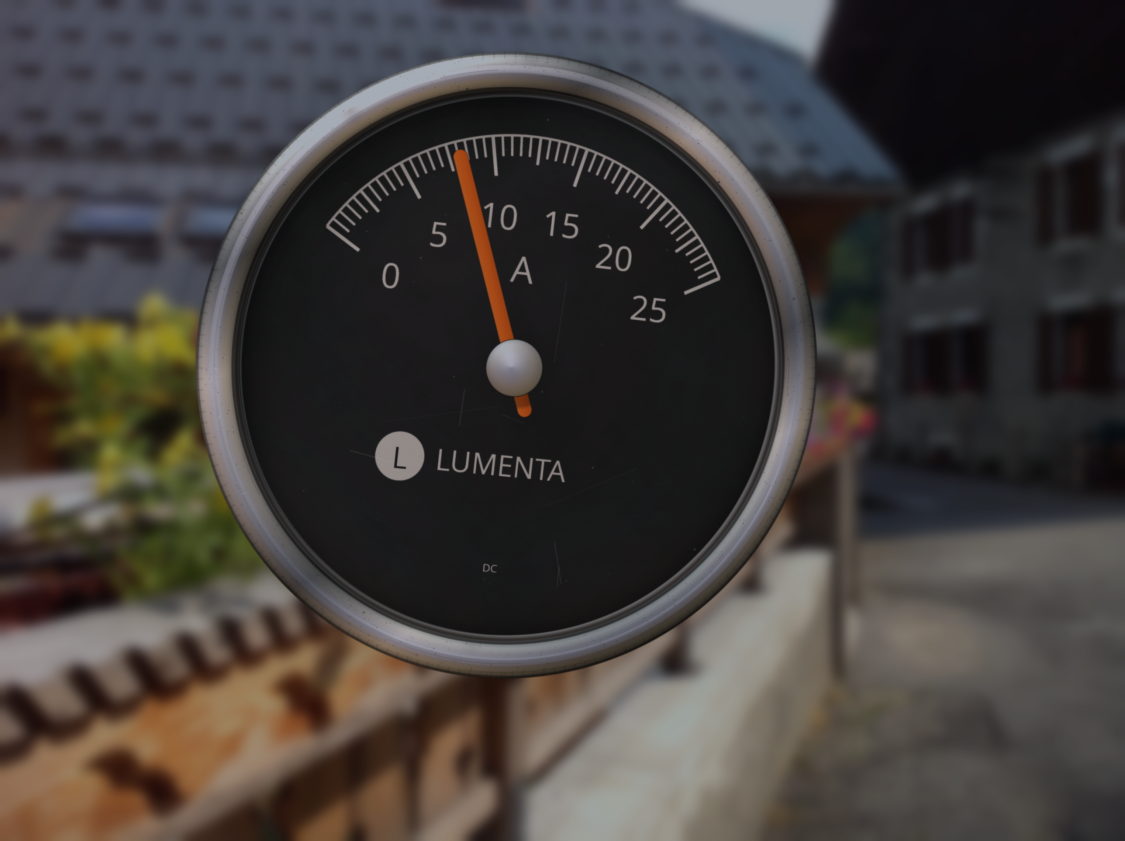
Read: **8** A
